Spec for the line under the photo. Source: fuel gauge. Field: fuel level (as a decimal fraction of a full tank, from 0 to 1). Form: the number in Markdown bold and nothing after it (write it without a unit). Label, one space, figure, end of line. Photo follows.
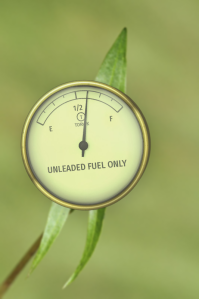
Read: **0.625**
